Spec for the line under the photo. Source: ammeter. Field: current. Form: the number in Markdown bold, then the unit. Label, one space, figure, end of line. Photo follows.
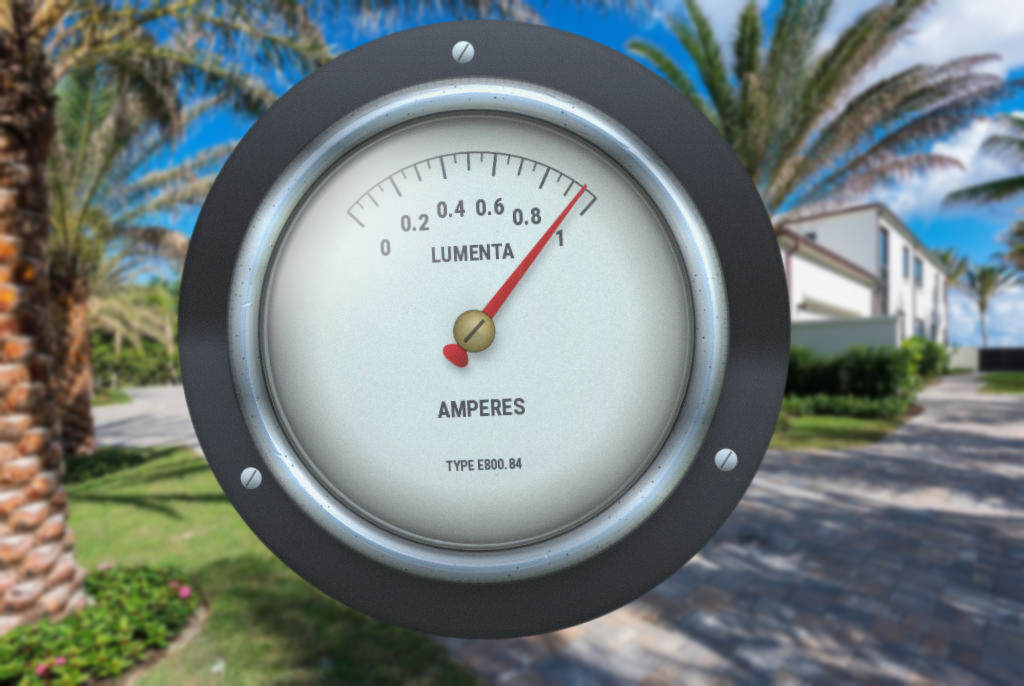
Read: **0.95** A
